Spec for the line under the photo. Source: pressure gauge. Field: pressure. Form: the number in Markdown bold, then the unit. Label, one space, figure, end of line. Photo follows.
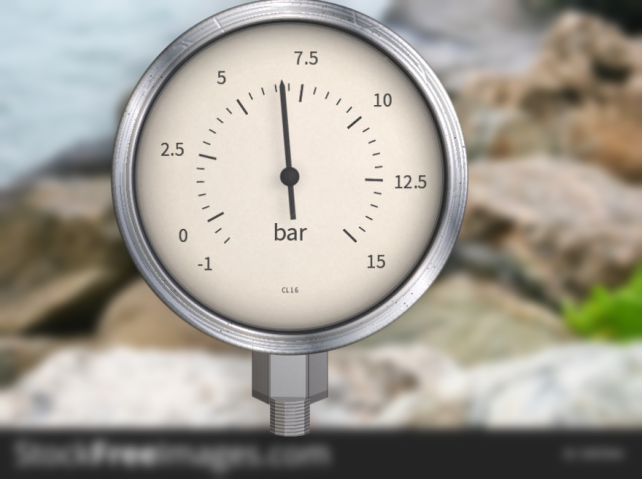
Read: **6.75** bar
